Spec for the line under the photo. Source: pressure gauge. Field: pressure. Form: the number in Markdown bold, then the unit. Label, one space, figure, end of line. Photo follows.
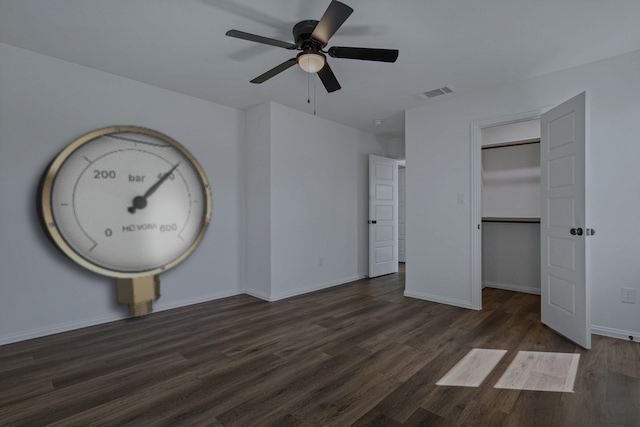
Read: **400** bar
